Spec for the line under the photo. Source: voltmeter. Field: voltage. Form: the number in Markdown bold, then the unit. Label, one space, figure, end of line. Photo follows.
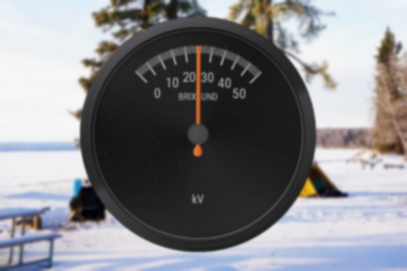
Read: **25** kV
